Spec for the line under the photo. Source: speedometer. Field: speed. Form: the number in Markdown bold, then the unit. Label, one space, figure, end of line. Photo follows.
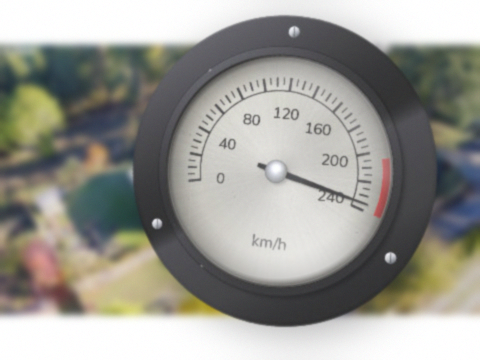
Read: **235** km/h
